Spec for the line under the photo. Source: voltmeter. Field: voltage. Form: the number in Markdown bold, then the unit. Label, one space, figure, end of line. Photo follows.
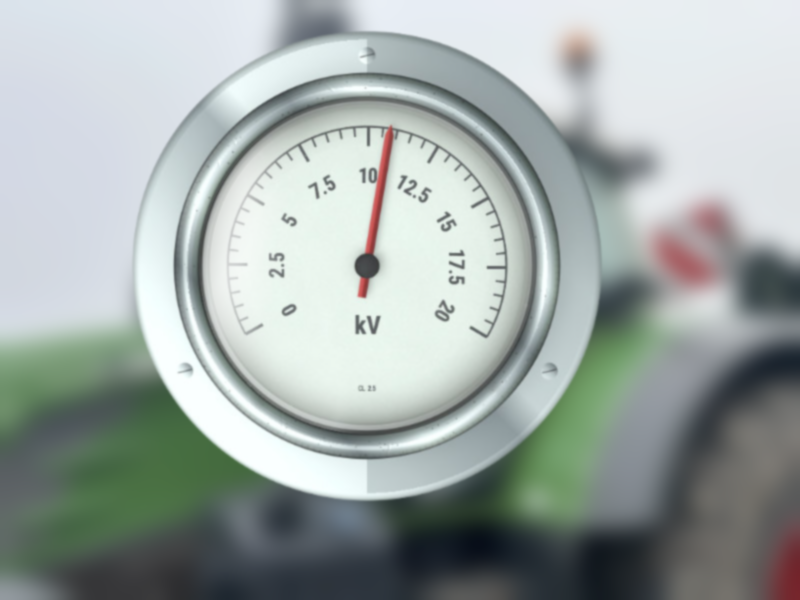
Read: **10.75** kV
